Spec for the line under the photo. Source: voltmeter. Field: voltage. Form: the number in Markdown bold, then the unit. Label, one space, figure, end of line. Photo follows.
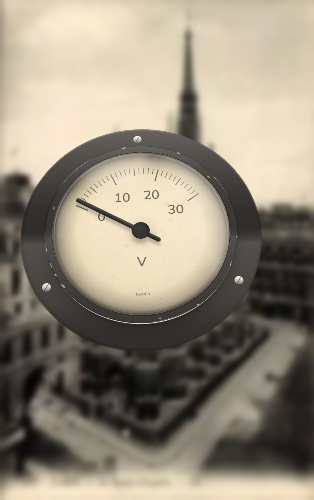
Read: **1** V
